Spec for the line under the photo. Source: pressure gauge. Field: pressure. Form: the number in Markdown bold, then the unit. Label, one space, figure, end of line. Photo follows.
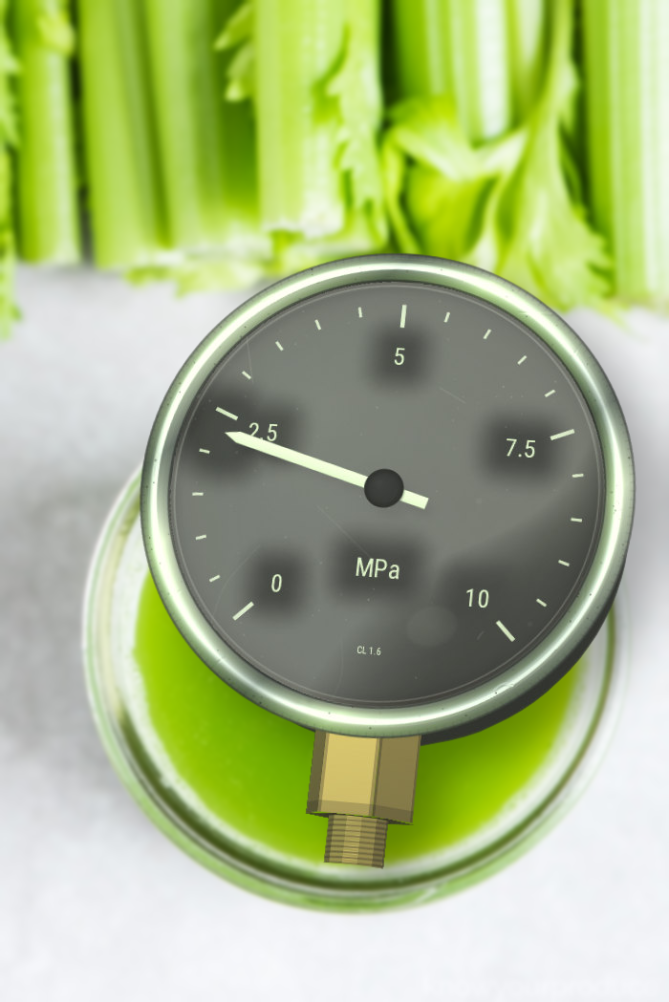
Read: **2.25** MPa
